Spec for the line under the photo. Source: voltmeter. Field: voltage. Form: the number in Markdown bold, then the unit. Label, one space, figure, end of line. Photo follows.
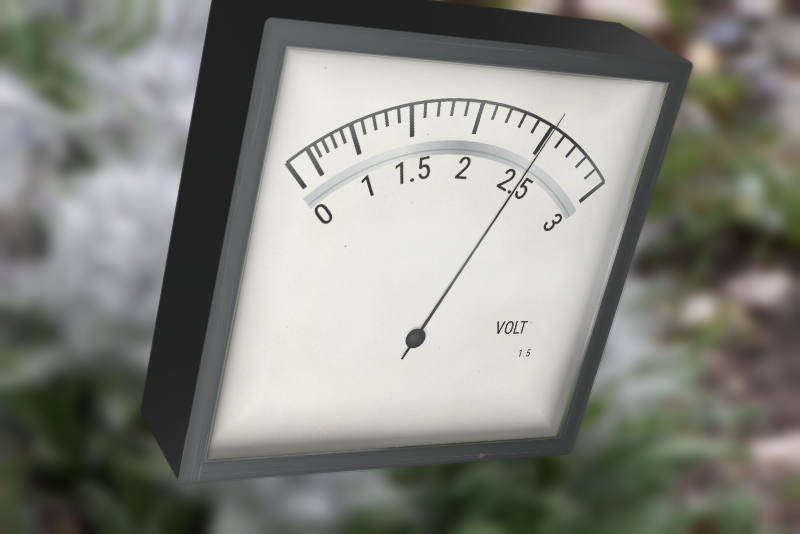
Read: **2.5** V
